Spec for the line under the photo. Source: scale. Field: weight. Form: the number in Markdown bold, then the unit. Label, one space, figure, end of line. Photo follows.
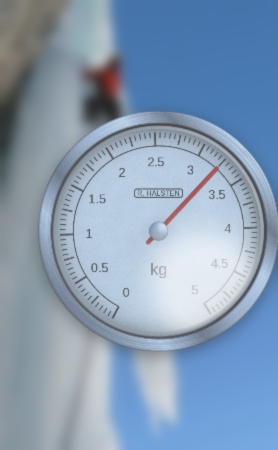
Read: **3.25** kg
